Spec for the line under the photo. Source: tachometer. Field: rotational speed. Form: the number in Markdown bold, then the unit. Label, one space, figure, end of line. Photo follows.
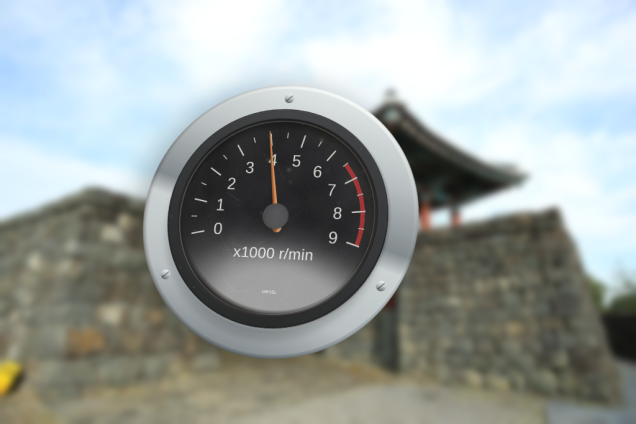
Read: **4000** rpm
